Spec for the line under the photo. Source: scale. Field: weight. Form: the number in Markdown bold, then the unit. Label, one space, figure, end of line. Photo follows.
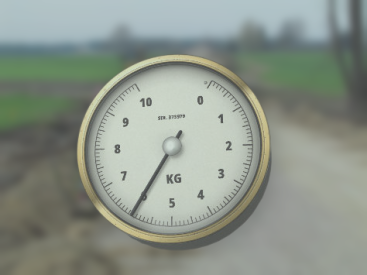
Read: **6** kg
